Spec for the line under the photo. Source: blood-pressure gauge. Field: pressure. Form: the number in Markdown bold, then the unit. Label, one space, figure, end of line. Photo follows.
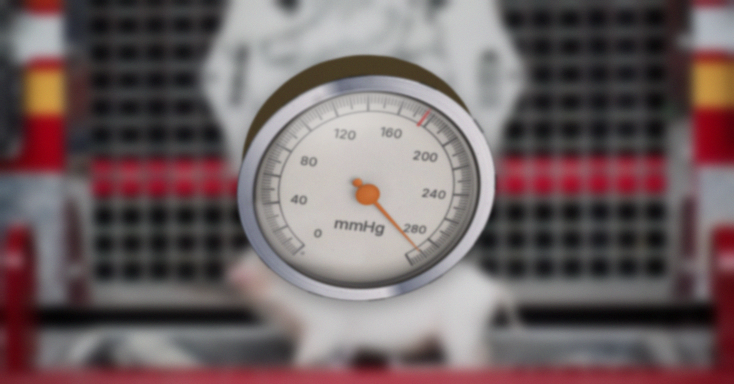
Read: **290** mmHg
